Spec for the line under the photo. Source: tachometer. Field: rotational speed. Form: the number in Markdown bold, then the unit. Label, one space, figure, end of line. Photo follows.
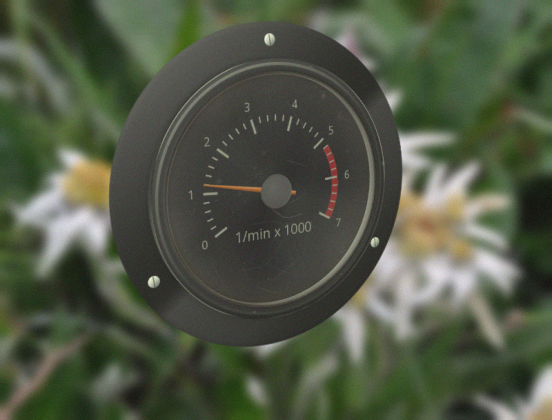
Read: **1200** rpm
